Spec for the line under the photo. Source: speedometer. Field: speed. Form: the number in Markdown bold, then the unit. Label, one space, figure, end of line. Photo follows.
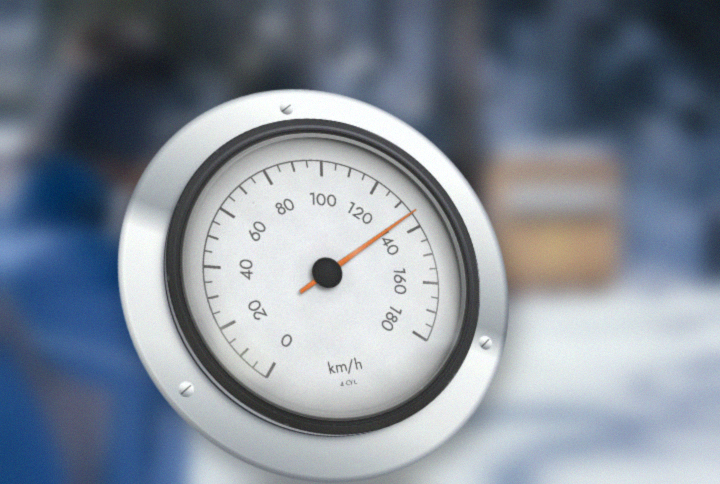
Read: **135** km/h
